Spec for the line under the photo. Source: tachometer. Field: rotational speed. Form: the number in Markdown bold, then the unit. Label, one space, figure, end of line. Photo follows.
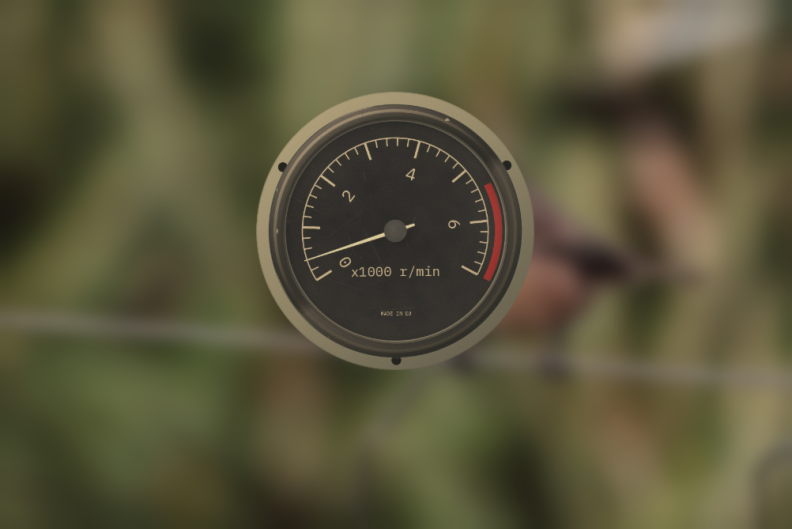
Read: **400** rpm
